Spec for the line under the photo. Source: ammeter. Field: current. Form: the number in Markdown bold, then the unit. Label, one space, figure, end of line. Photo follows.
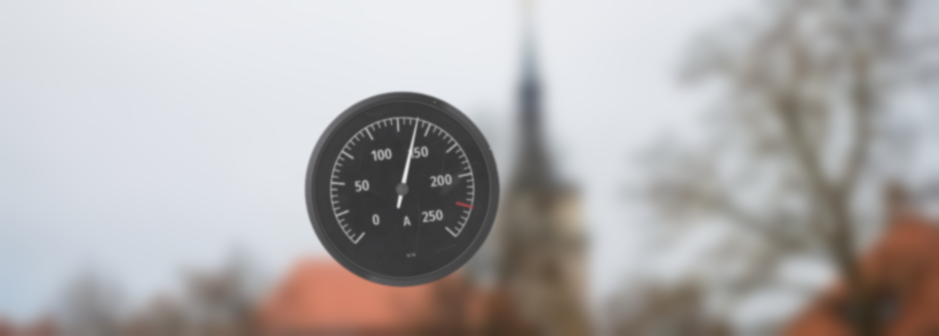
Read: **140** A
